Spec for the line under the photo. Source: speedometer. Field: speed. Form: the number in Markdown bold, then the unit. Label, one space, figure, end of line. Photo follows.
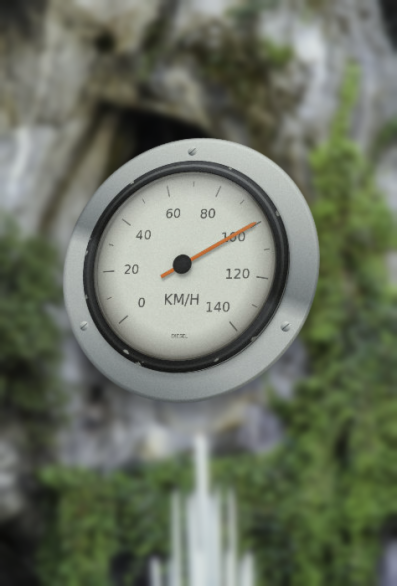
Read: **100** km/h
